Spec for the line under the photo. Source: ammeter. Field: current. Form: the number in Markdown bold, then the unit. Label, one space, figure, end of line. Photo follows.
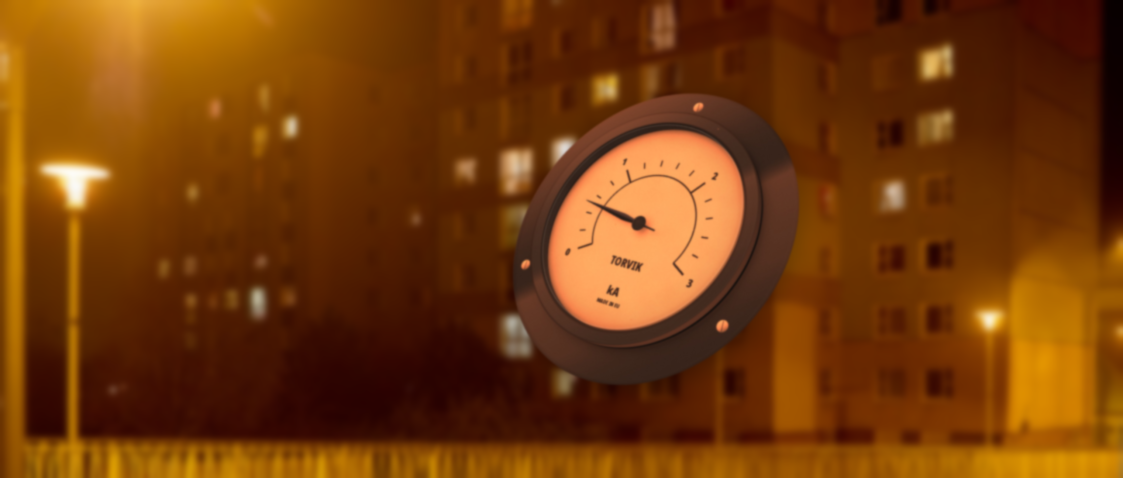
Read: **0.5** kA
